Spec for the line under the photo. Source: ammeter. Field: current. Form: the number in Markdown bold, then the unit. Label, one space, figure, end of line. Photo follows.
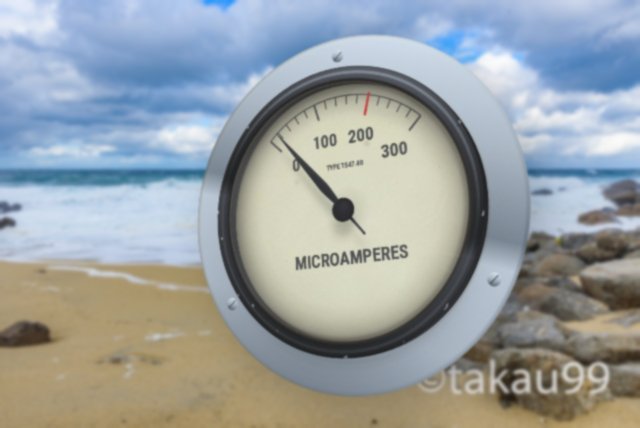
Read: **20** µA
